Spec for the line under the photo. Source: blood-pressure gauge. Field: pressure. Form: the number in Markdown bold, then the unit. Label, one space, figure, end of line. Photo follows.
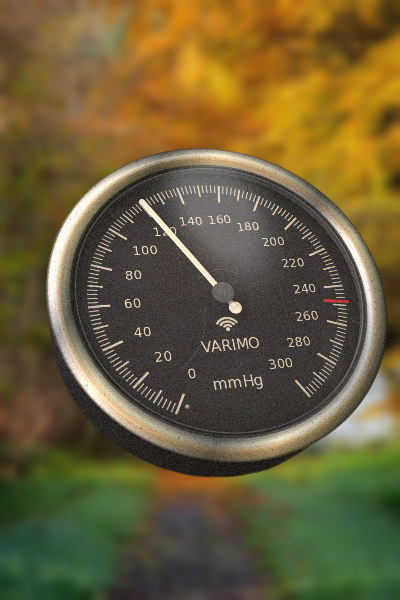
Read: **120** mmHg
